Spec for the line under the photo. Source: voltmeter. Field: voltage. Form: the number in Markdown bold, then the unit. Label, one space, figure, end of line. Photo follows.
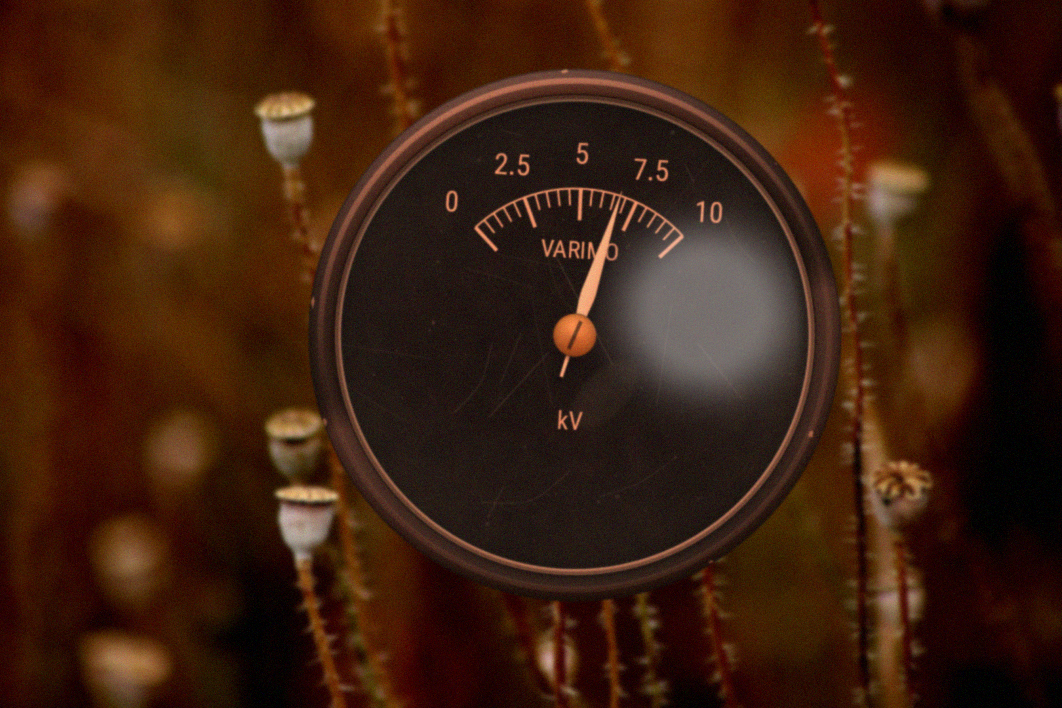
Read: **6.75** kV
